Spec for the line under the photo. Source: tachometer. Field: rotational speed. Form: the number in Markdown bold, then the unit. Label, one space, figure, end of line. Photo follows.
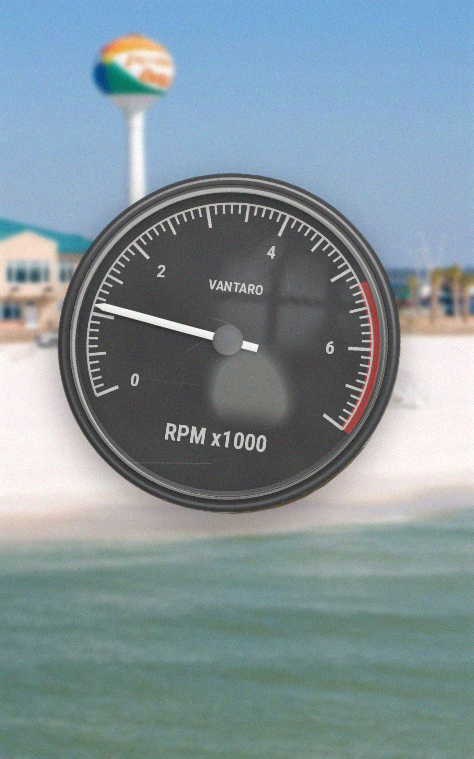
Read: **1100** rpm
